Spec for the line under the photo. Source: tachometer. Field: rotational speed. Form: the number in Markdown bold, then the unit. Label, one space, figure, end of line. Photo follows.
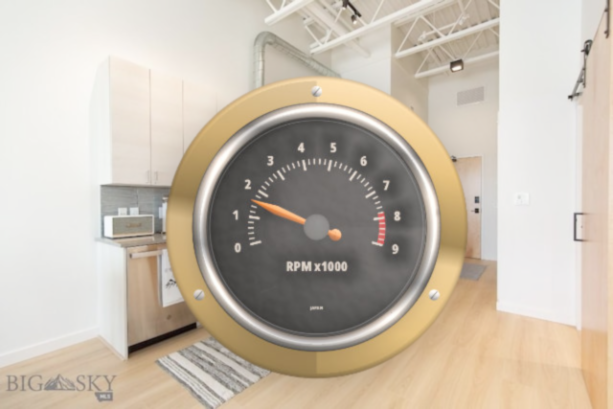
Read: **1600** rpm
